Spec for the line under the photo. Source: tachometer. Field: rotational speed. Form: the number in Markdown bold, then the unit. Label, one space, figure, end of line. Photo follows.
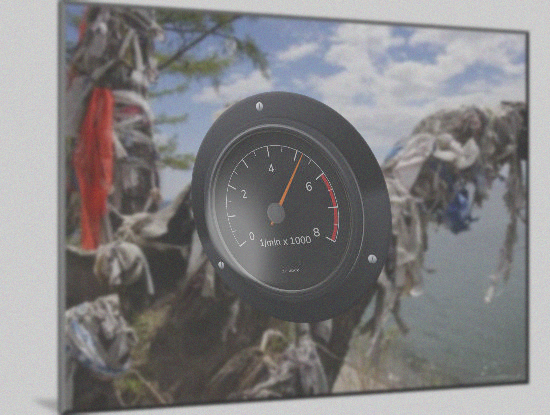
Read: **5250** rpm
